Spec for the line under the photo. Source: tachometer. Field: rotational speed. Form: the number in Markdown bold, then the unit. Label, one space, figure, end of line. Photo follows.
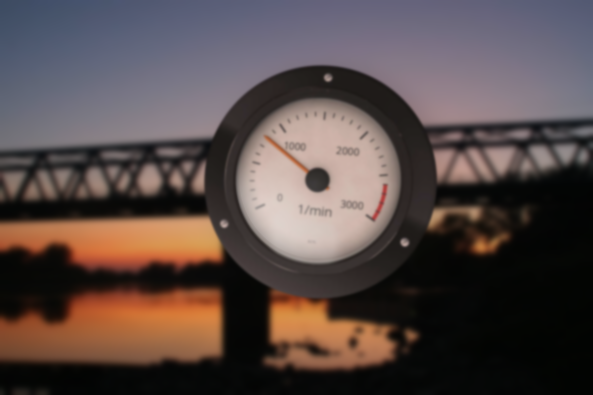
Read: **800** rpm
